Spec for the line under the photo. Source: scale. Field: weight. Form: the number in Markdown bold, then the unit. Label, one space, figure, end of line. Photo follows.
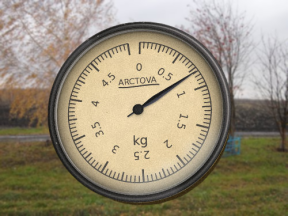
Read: **0.8** kg
